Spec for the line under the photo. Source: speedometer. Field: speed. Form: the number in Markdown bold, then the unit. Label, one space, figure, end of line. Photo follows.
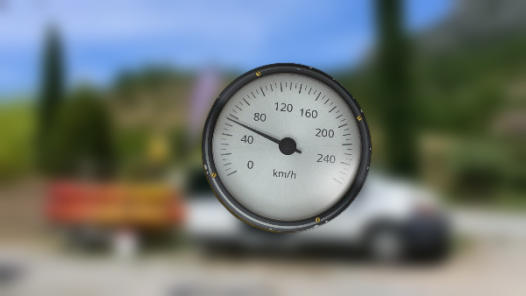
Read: **55** km/h
